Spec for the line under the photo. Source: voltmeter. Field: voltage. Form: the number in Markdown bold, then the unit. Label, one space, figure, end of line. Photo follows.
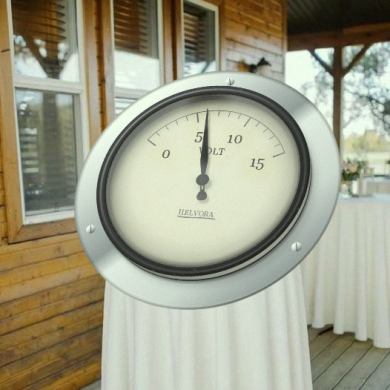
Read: **6** V
